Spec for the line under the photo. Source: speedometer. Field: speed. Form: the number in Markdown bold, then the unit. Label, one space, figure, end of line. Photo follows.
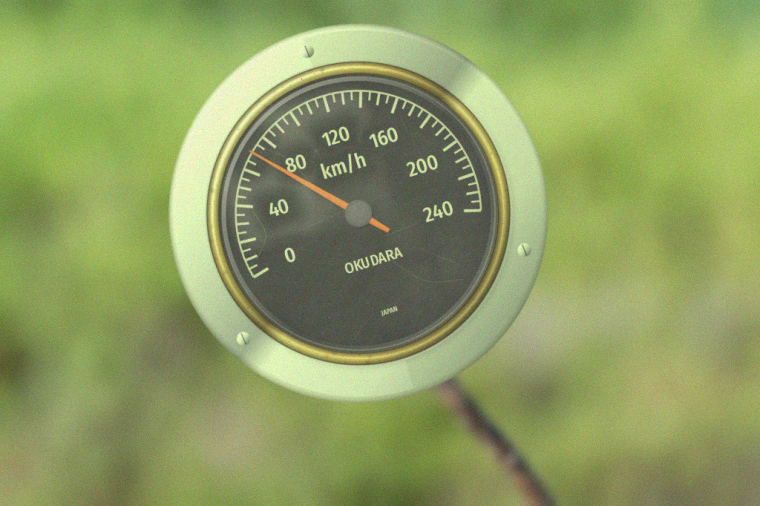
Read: **70** km/h
